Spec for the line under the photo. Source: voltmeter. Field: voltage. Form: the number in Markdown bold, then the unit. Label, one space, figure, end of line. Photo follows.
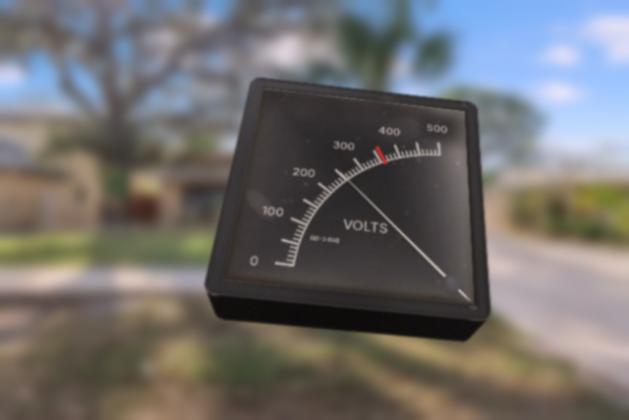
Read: **250** V
